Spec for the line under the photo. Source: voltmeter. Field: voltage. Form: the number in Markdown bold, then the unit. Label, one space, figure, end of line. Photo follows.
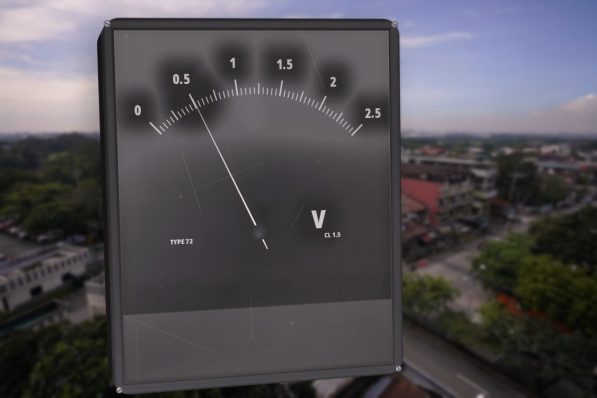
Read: **0.5** V
